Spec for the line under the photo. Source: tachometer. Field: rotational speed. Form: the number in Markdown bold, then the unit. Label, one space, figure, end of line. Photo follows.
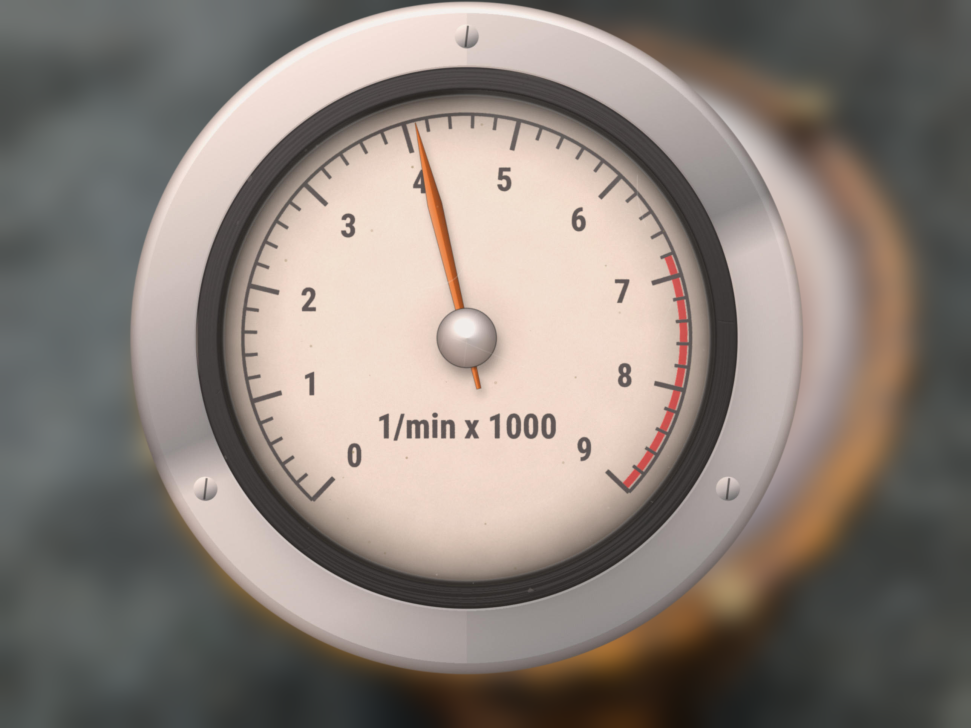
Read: **4100** rpm
